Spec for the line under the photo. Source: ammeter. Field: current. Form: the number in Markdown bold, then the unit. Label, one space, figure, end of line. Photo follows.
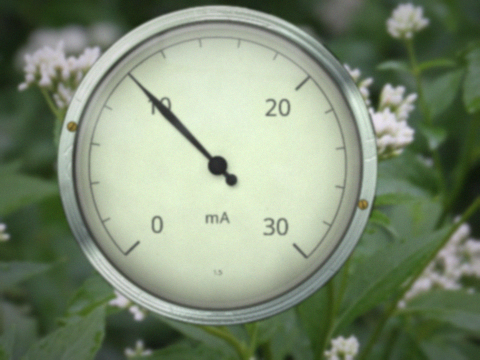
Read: **10** mA
